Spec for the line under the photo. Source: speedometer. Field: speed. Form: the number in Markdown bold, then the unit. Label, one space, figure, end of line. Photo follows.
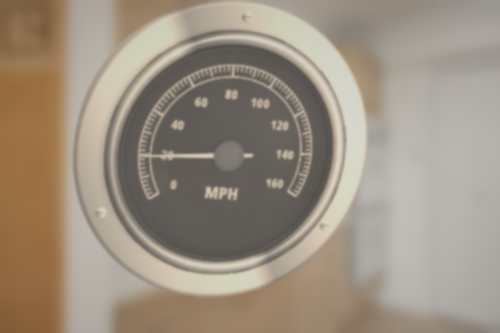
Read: **20** mph
